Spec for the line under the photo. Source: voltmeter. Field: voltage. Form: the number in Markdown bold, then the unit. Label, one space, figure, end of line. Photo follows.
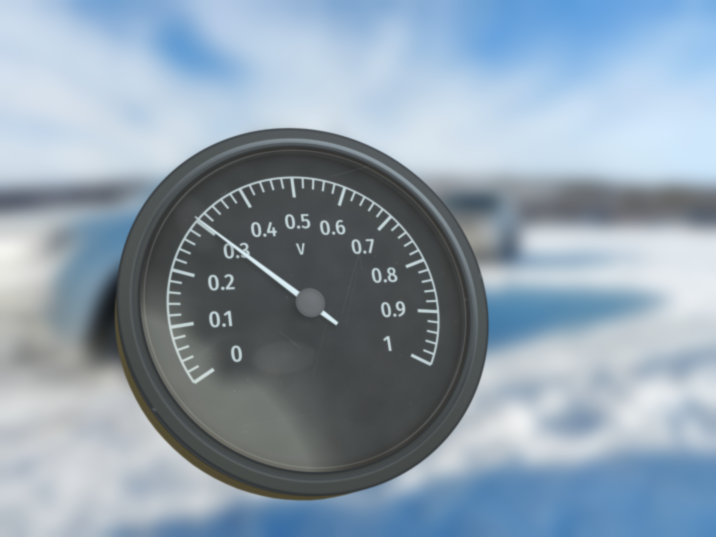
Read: **0.3** V
